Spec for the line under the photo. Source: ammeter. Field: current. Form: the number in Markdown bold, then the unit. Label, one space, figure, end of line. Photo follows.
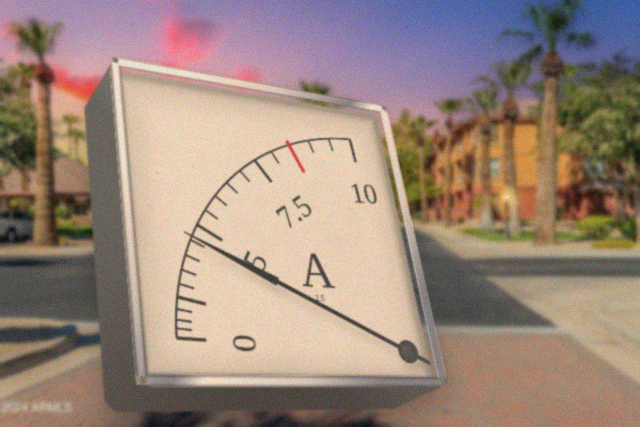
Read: **4.5** A
